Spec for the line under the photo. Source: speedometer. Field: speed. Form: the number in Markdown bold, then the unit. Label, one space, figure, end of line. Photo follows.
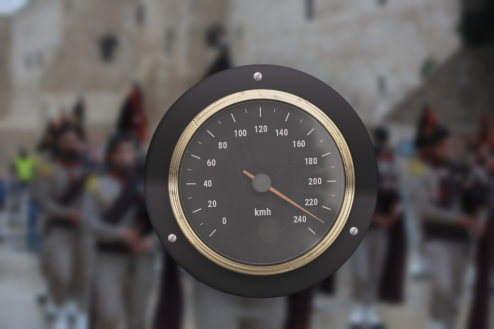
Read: **230** km/h
